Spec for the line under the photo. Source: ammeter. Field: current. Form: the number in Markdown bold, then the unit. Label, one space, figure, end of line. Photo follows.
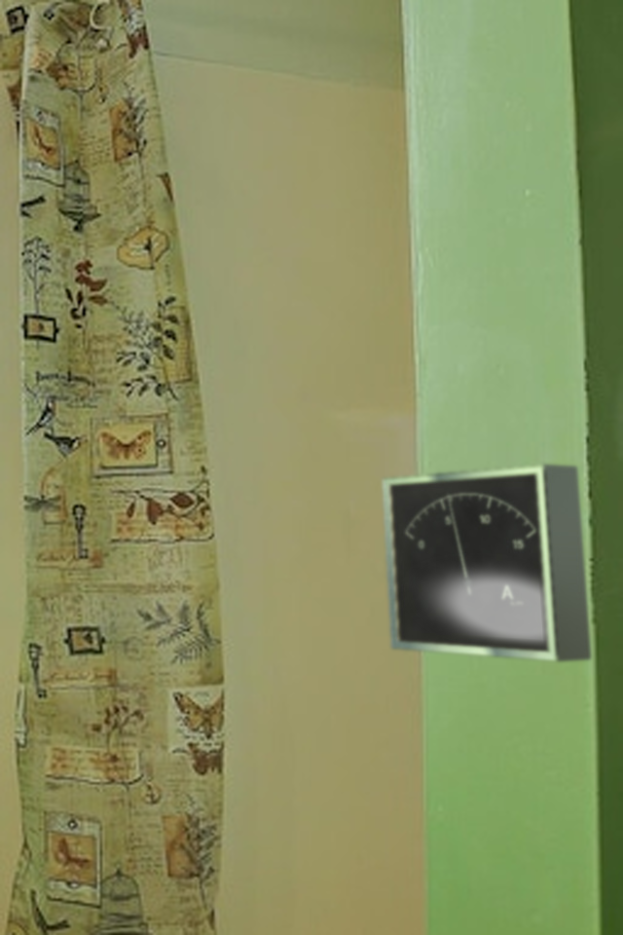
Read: **6** A
